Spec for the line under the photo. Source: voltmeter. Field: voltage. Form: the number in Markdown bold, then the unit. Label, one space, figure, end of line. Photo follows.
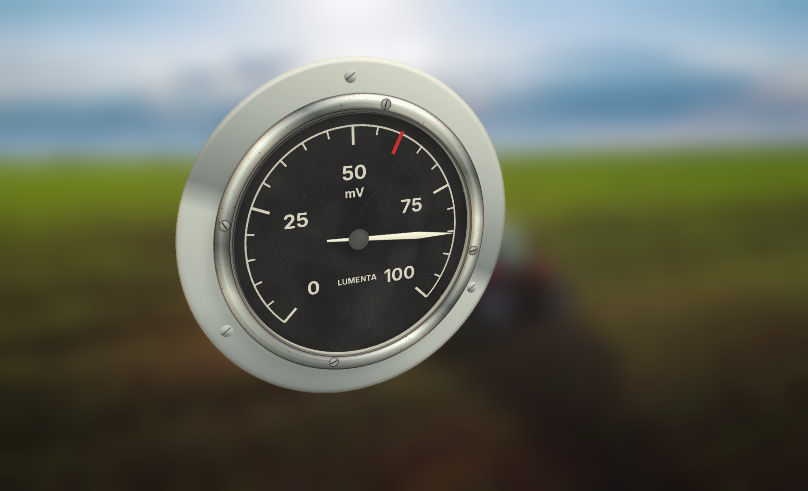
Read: **85** mV
